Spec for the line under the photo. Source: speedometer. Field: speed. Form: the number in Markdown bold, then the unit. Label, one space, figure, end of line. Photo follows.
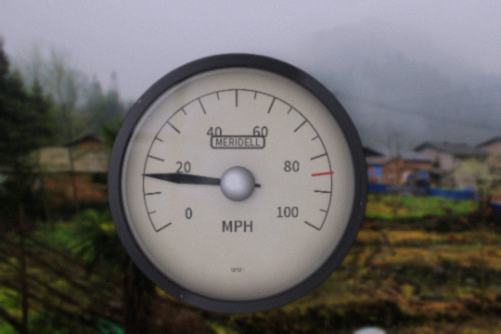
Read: **15** mph
